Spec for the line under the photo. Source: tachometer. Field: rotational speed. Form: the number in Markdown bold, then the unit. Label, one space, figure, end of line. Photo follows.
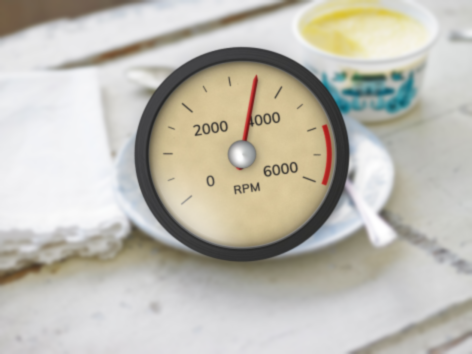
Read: **3500** rpm
